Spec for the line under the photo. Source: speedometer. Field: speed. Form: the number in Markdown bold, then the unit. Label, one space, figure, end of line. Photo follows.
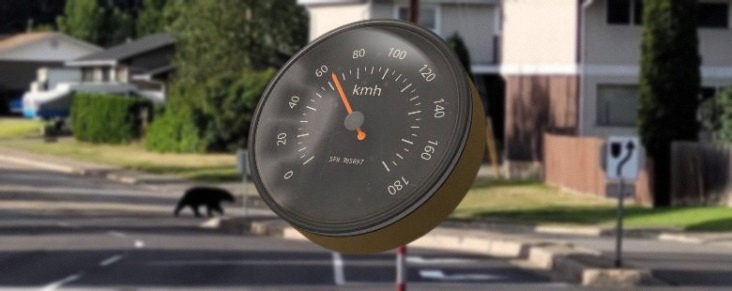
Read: **65** km/h
